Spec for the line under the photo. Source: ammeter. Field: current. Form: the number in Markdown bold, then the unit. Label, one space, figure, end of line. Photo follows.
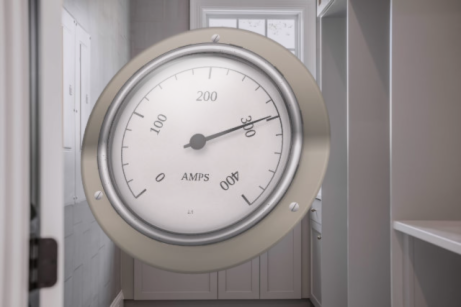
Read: **300** A
